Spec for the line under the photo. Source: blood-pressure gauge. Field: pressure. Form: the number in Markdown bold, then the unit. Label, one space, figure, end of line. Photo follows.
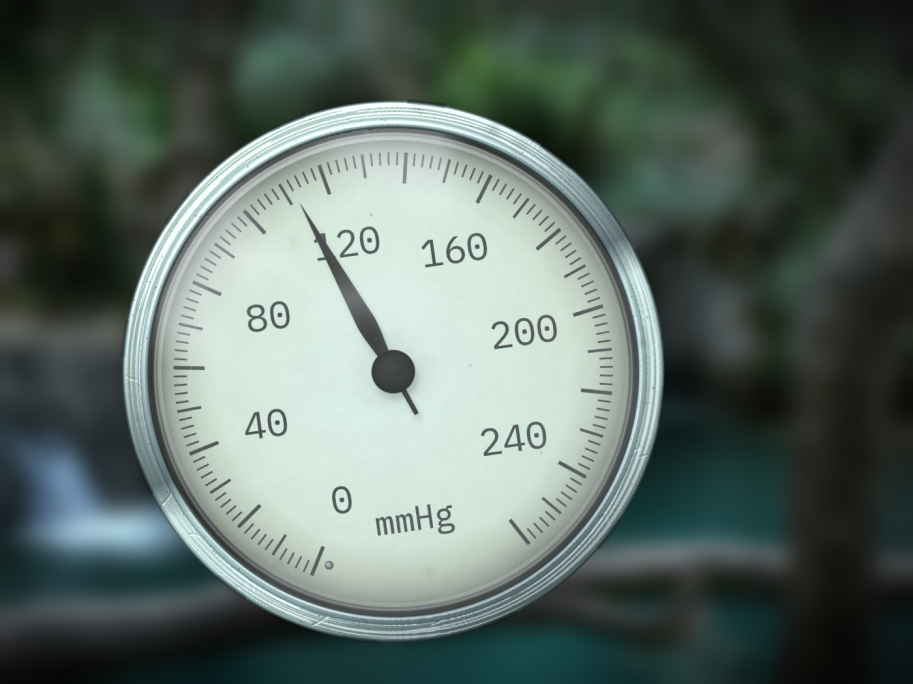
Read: **112** mmHg
